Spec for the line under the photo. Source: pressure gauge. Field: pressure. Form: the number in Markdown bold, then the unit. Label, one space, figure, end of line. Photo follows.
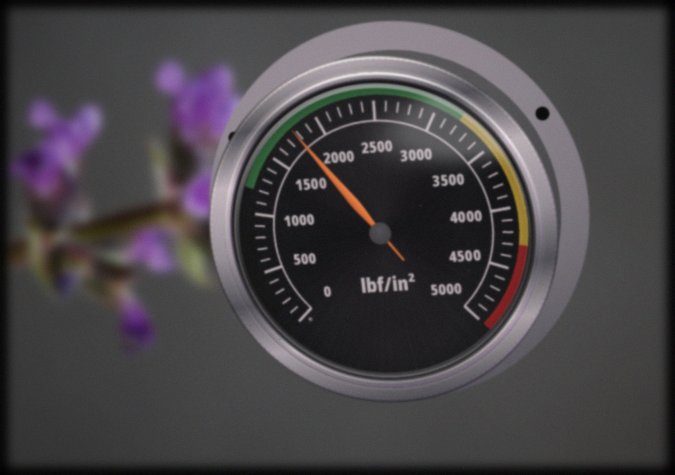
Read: **1800** psi
